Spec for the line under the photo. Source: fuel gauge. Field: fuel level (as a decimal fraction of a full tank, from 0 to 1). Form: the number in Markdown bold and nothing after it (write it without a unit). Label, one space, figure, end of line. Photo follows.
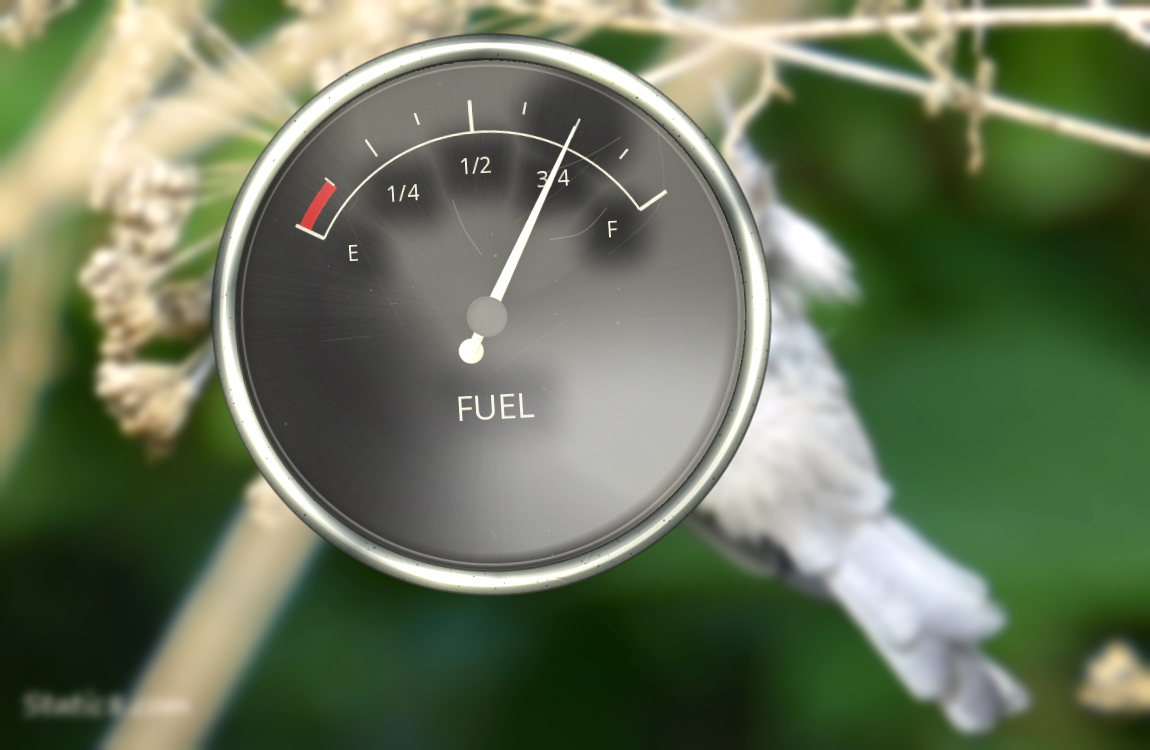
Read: **0.75**
